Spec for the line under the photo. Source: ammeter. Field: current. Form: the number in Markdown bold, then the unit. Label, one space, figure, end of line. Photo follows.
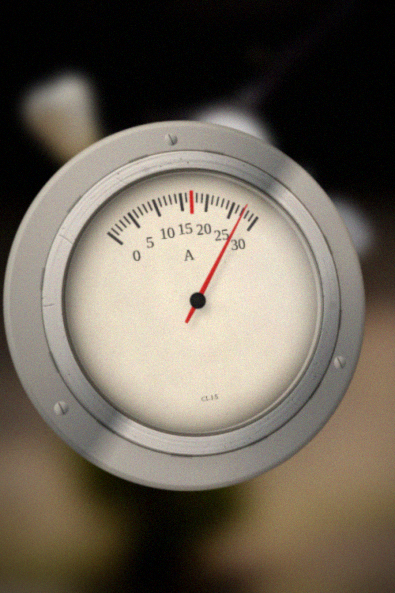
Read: **27** A
